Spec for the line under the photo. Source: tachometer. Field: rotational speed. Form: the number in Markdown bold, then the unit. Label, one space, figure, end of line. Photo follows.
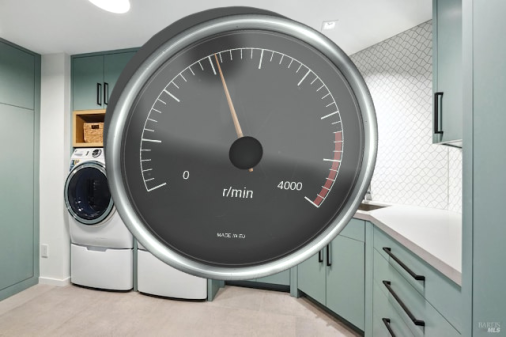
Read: **1550** rpm
